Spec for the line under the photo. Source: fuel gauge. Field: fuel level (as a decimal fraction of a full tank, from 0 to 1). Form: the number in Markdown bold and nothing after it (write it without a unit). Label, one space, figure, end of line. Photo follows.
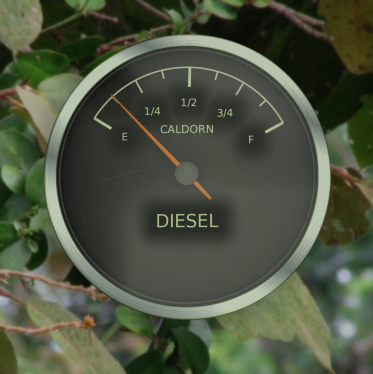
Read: **0.125**
